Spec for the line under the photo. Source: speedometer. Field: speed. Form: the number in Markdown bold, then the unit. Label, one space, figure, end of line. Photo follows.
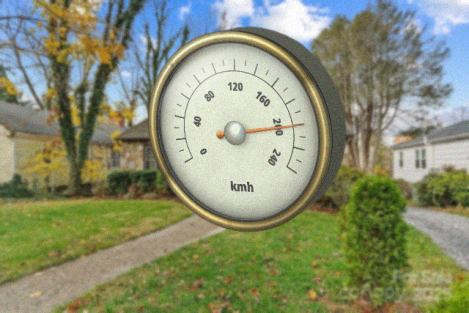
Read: **200** km/h
